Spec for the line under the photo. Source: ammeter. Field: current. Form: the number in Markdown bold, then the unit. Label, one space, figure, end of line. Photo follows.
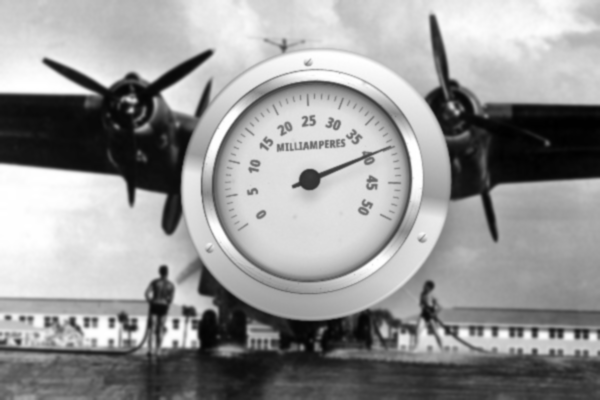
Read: **40** mA
